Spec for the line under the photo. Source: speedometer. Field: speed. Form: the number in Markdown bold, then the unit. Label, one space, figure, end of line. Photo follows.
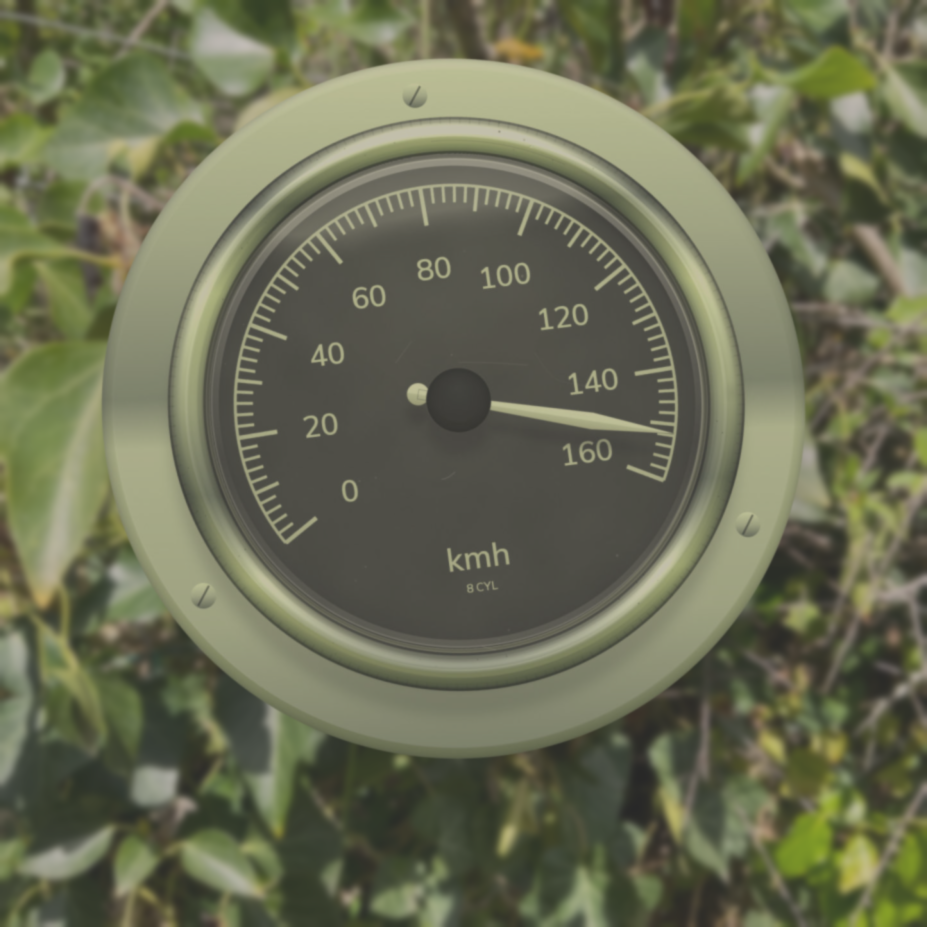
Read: **152** km/h
